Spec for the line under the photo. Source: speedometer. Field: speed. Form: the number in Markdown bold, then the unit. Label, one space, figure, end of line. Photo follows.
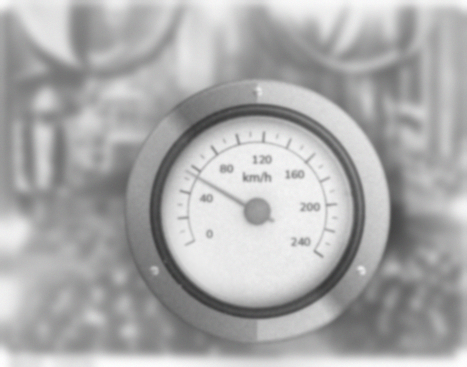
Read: **55** km/h
